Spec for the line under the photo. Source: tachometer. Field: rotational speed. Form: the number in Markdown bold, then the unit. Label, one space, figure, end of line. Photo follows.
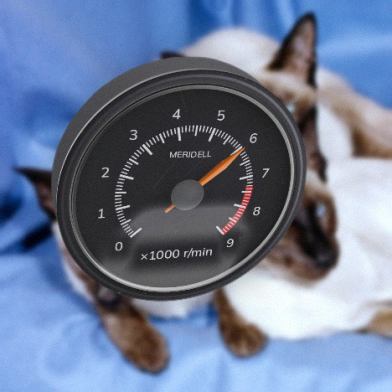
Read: **6000** rpm
